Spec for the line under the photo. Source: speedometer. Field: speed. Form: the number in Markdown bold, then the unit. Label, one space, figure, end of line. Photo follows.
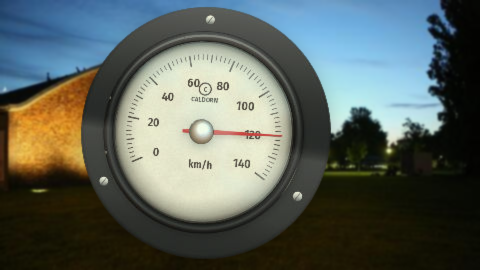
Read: **120** km/h
